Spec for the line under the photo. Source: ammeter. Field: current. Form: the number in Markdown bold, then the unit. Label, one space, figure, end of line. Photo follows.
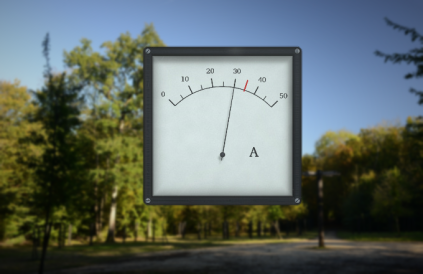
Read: **30** A
